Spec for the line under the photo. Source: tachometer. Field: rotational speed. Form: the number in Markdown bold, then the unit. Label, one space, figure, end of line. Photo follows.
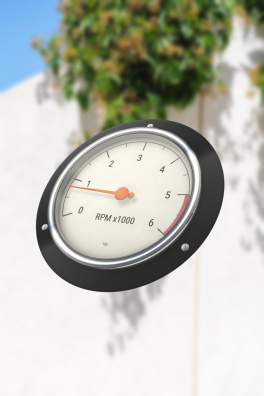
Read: **750** rpm
